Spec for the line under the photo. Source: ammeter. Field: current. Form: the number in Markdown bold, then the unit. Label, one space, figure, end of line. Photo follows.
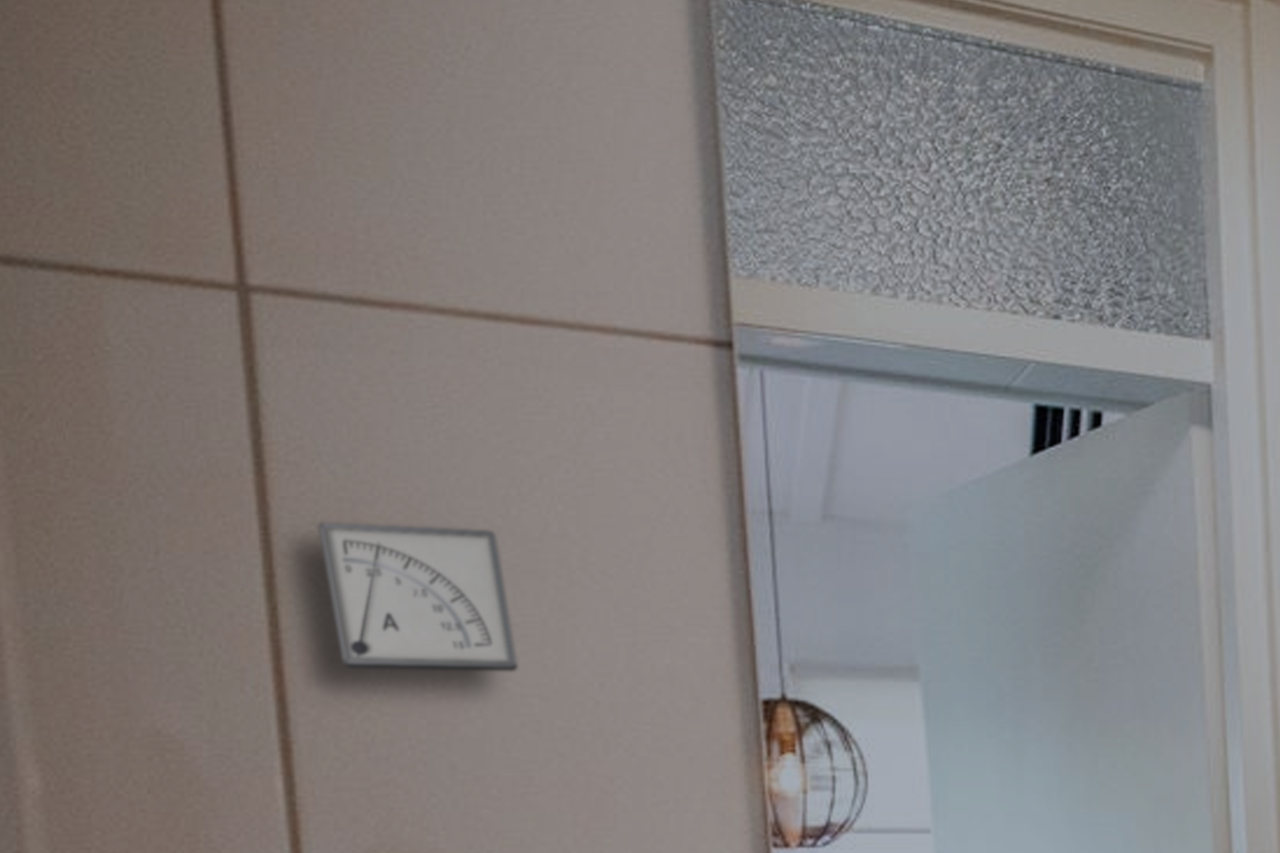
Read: **2.5** A
